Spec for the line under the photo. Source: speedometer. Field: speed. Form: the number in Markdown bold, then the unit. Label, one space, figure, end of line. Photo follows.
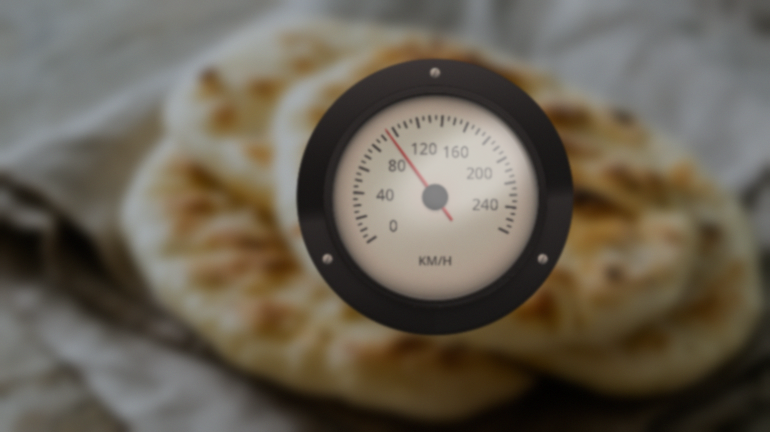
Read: **95** km/h
